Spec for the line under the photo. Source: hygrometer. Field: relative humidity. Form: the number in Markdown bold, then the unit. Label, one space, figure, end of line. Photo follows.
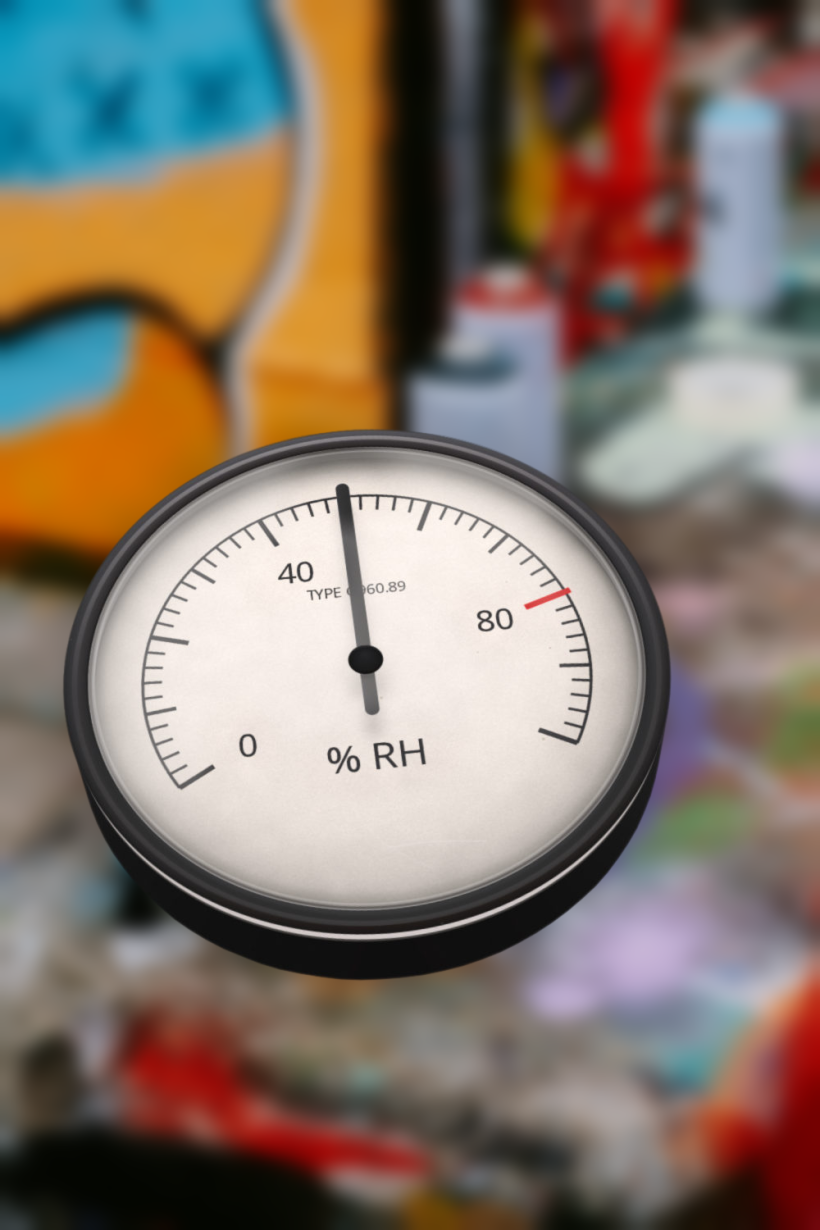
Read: **50** %
